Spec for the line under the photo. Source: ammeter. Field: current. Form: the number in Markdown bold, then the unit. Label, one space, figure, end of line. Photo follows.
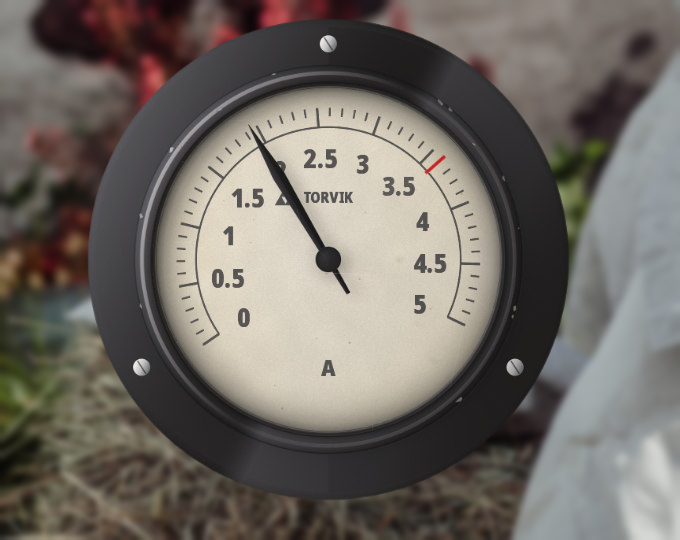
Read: **1.95** A
